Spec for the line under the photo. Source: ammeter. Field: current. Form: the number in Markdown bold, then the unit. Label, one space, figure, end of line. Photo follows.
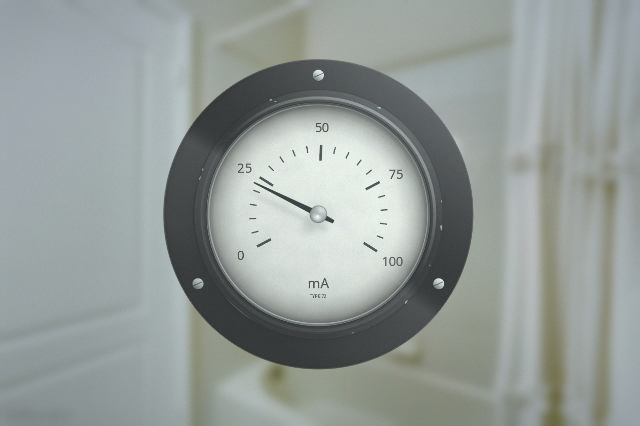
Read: **22.5** mA
